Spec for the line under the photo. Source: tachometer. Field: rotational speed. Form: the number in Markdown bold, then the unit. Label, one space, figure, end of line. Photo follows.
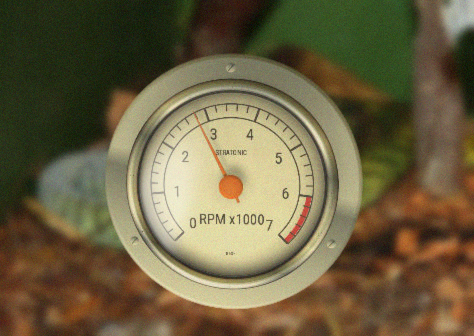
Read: **2800** rpm
